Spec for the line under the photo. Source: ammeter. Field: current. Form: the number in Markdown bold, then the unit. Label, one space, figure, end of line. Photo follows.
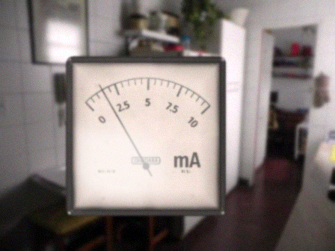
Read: **1.5** mA
